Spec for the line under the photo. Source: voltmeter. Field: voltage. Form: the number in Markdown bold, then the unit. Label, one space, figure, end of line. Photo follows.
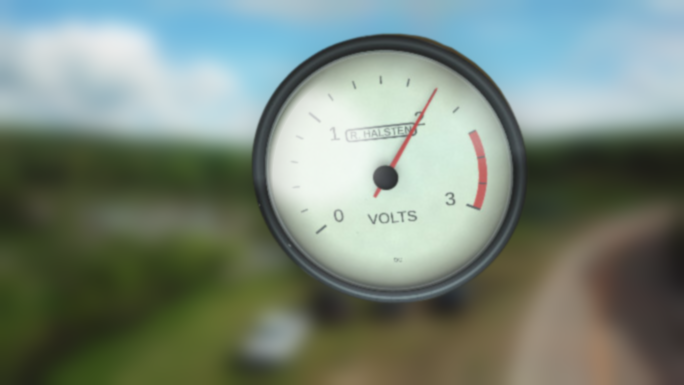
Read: **2** V
